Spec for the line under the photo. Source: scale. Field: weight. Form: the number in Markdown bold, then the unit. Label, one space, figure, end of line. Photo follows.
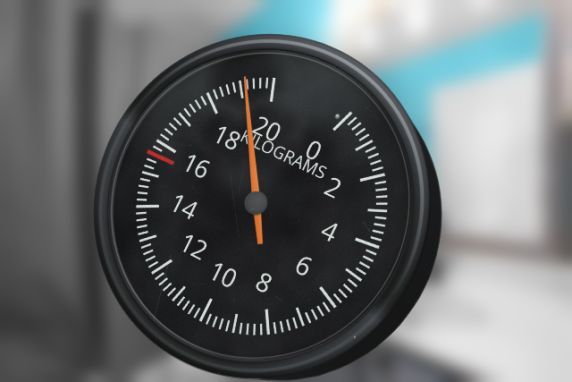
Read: **19.2** kg
